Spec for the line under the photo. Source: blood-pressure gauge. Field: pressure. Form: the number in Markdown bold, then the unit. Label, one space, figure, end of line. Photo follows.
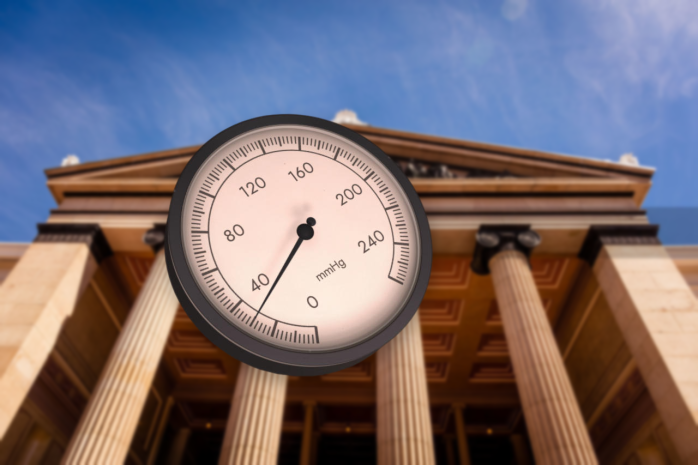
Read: **30** mmHg
